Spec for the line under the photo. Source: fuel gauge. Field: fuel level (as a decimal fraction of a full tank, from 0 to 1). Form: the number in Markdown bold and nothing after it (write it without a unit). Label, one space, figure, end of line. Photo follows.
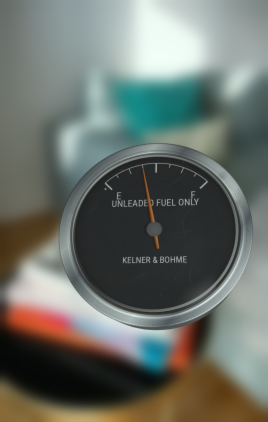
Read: **0.375**
